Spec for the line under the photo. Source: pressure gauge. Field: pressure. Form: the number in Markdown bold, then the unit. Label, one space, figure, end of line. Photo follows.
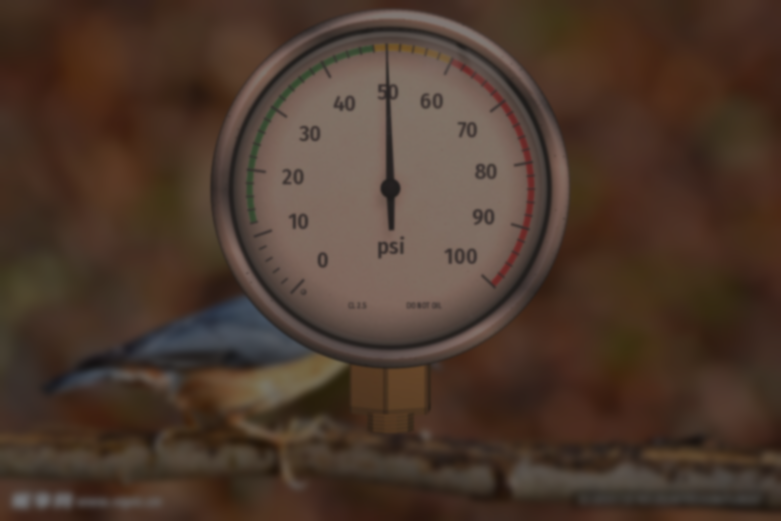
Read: **50** psi
